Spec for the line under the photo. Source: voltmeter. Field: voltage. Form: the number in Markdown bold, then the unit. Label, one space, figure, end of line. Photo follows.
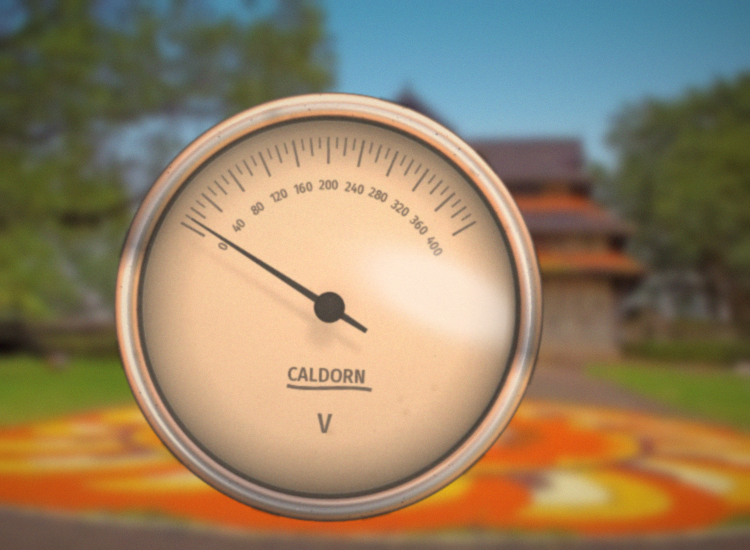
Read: **10** V
